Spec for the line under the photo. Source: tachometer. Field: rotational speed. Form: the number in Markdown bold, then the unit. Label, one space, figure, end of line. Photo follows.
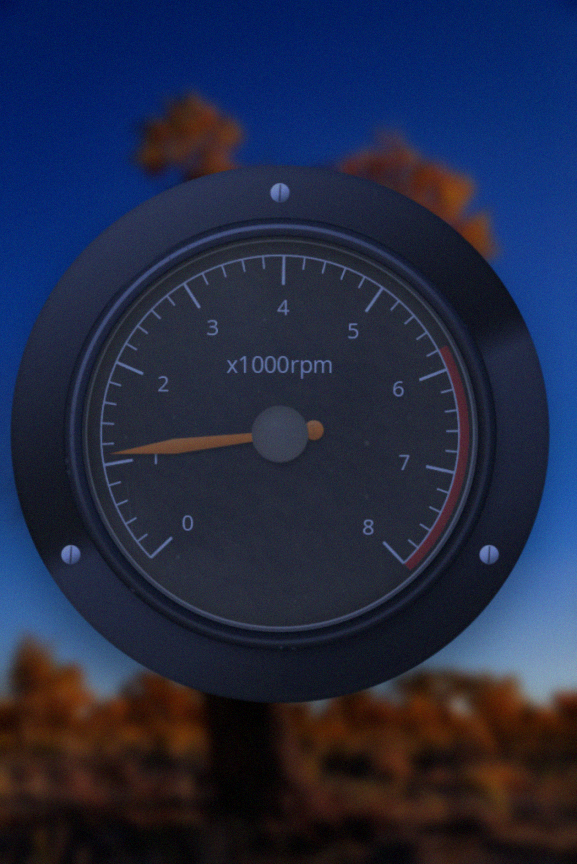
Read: **1100** rpm
